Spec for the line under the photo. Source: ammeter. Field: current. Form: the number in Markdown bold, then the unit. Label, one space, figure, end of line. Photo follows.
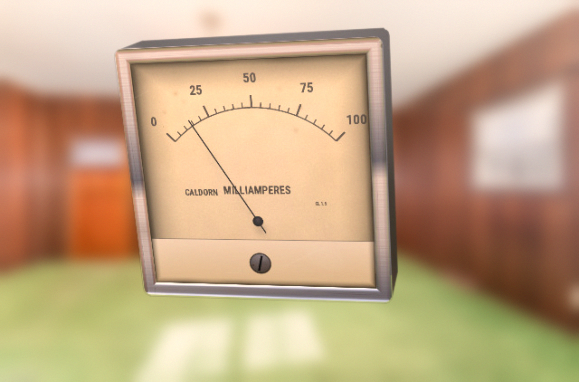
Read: **15** mA
